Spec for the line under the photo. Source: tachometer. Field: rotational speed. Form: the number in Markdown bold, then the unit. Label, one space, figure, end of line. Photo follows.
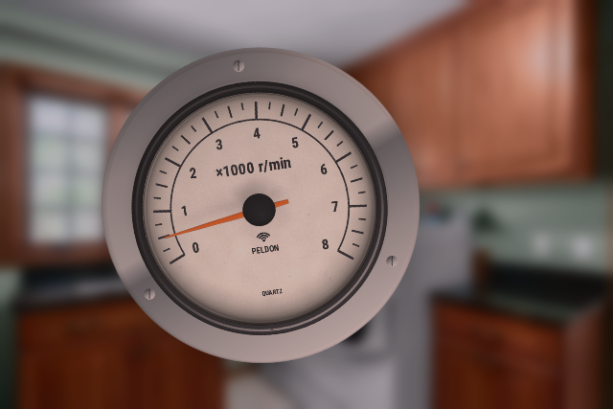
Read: **500** rpm
